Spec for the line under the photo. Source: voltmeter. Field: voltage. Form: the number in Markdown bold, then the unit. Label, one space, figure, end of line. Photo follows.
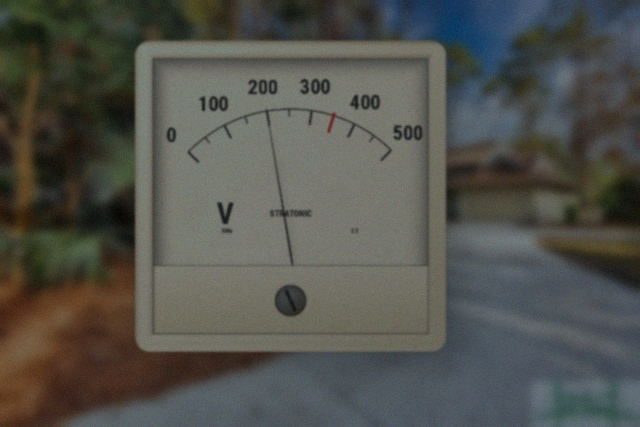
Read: **200** V
